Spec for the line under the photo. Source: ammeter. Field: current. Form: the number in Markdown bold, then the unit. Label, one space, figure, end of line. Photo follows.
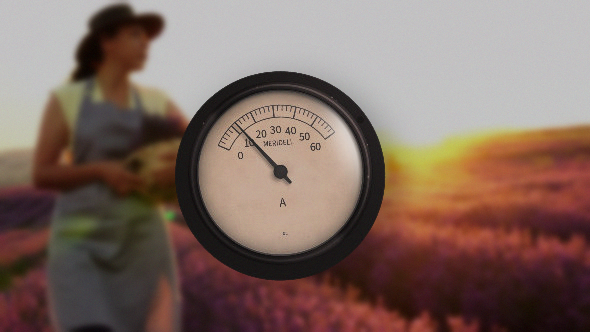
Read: **12** A
